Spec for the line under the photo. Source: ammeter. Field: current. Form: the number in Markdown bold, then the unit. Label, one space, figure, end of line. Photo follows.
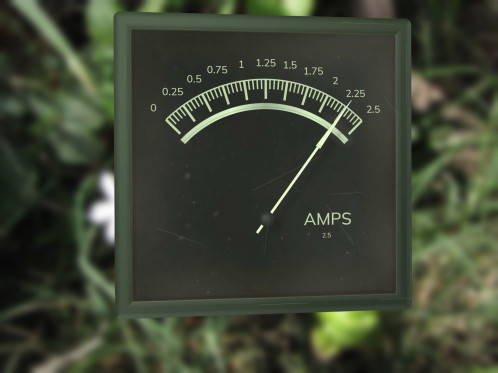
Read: **2.25** A
